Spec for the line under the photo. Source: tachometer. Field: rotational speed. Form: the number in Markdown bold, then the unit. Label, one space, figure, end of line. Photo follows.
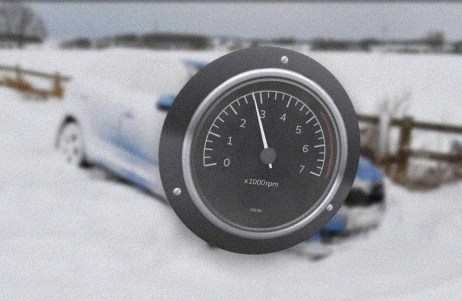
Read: **2750** rpm
